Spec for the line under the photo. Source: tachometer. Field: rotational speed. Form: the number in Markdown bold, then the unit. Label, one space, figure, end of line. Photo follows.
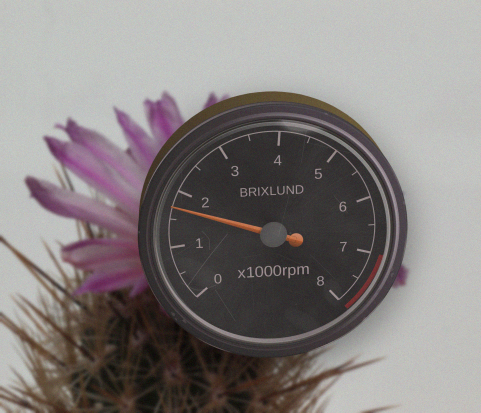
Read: **1750** rpm
